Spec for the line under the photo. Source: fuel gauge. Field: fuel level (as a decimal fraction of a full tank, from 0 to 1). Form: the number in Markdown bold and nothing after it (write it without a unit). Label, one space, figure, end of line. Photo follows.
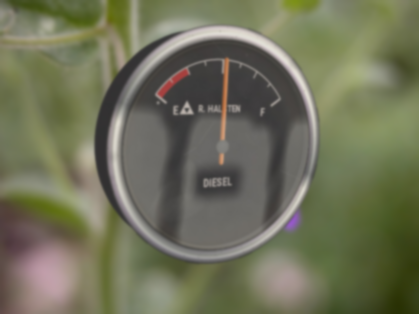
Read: **0.5**
